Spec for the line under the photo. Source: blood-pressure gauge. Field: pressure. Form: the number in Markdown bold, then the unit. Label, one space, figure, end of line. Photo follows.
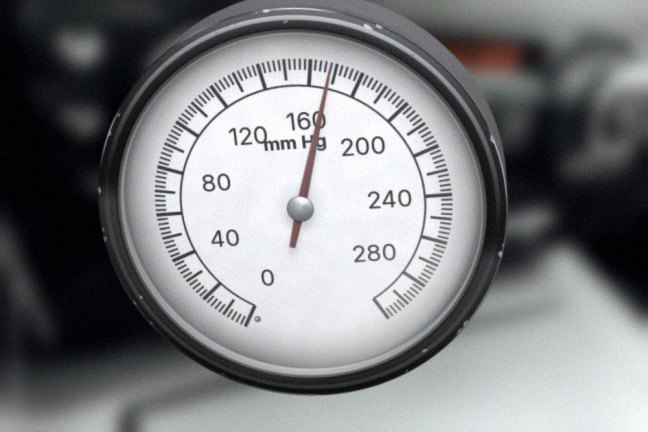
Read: **168** mmHg
